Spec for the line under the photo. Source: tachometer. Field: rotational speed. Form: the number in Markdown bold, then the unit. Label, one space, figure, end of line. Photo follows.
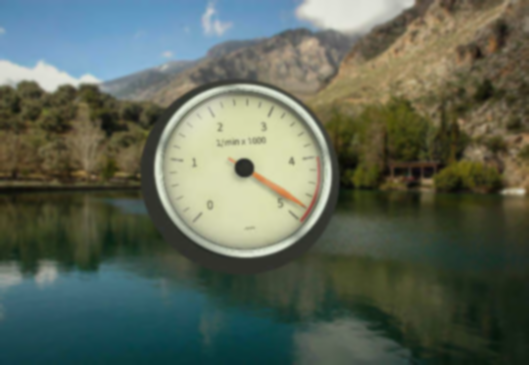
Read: **4800** rpm
